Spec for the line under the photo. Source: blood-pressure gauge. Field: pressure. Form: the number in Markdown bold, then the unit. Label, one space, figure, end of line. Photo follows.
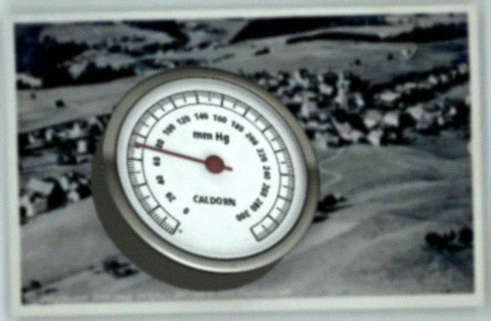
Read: **70** mmHg
